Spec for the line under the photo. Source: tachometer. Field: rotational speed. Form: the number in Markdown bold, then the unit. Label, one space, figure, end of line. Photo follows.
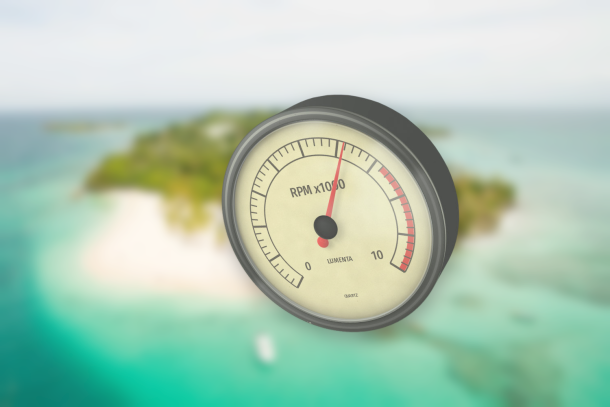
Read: **6200** rpm
